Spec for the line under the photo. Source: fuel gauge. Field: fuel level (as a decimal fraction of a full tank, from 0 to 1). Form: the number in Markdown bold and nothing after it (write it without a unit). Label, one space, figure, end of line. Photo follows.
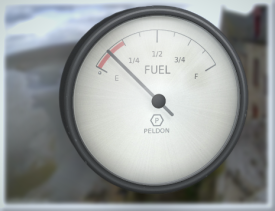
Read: **0.125**
